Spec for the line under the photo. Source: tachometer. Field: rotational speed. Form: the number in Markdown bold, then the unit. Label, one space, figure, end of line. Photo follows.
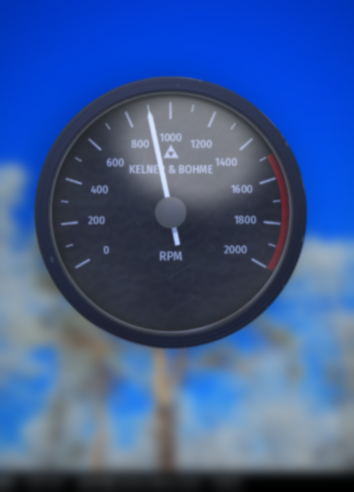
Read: **900** rpm
